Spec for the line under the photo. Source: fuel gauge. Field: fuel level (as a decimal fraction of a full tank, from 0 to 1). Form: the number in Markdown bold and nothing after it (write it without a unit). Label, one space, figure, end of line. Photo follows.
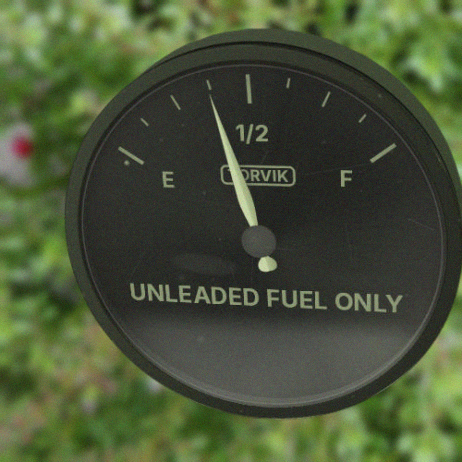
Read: **0.375**
